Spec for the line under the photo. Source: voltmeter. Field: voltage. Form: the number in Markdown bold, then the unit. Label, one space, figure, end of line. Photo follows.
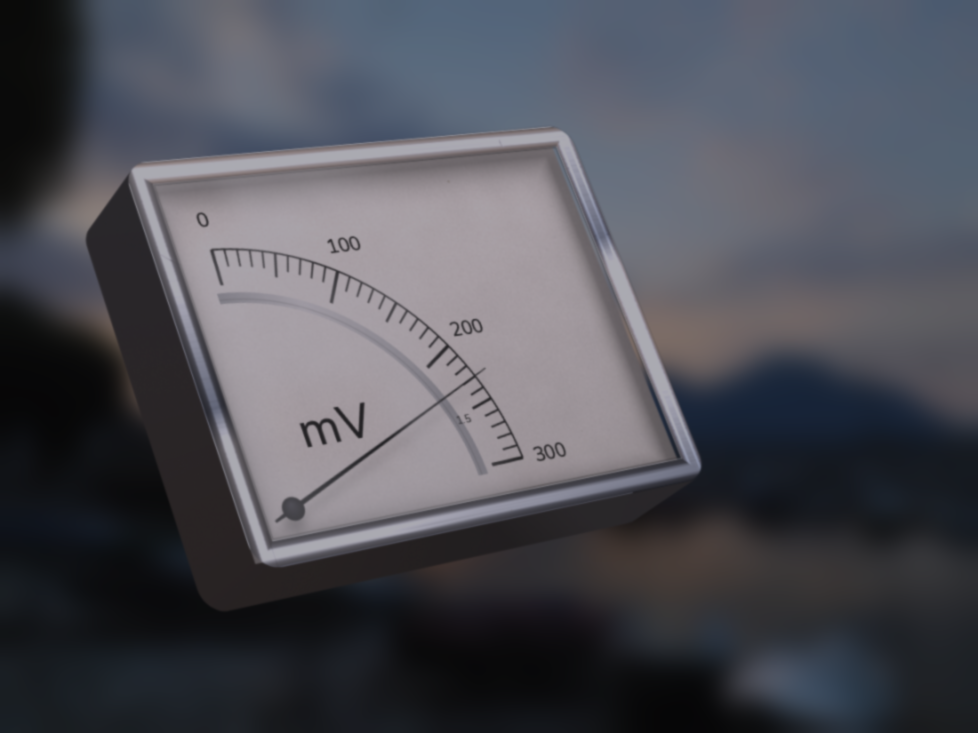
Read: **230** mV
